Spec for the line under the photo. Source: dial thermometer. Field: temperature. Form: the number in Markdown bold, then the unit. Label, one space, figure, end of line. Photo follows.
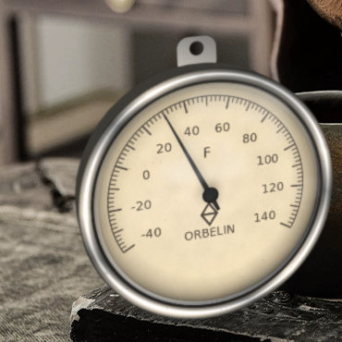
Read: **30** °F
